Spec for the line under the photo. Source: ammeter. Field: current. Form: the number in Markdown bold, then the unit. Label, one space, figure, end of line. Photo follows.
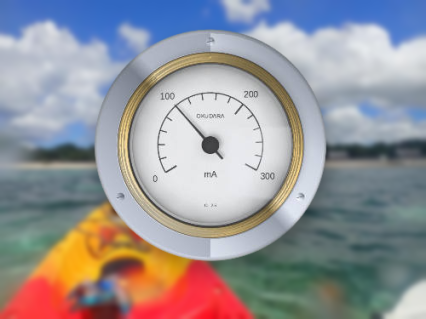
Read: **100** mA
